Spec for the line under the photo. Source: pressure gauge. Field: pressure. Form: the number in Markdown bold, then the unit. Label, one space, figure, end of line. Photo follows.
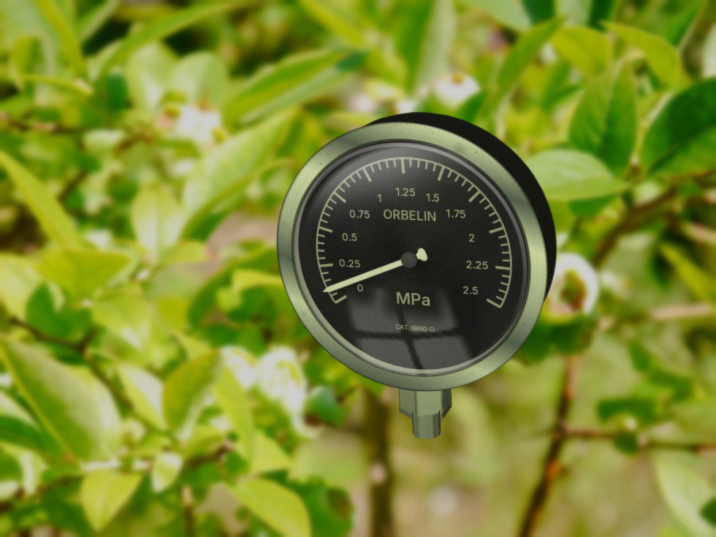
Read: **0.1** MPa
